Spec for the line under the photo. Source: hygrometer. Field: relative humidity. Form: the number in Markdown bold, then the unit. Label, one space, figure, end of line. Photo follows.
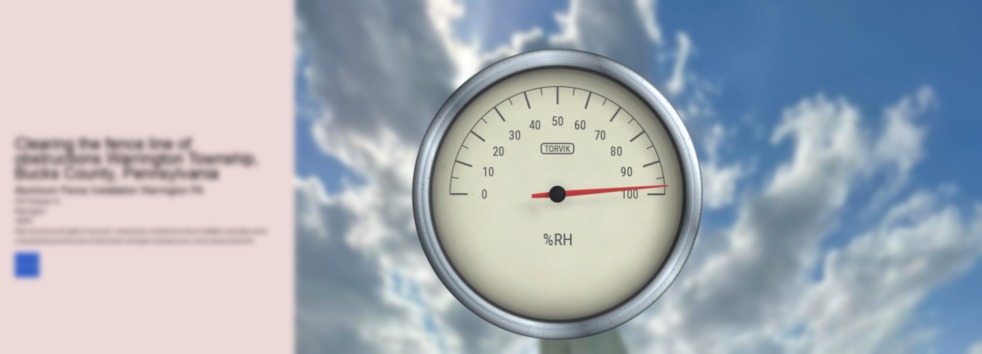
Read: **97.5** %
